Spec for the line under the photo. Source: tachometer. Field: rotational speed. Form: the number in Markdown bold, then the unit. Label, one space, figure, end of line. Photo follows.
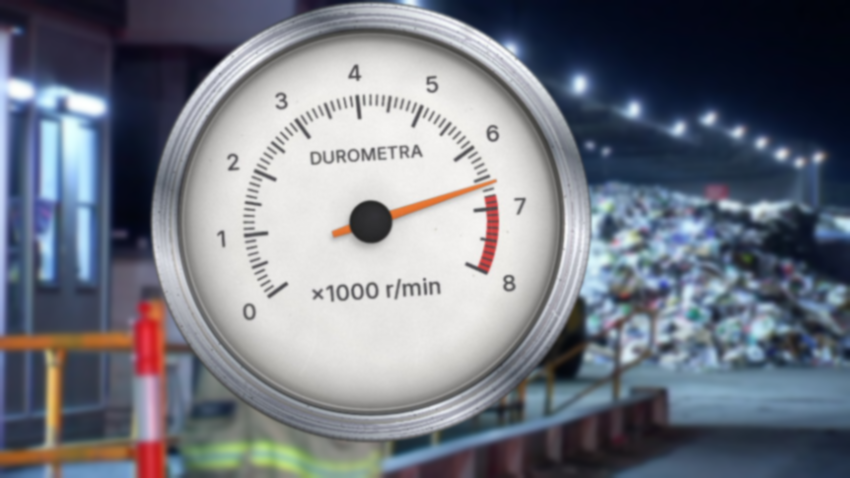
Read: **6600** rpm
